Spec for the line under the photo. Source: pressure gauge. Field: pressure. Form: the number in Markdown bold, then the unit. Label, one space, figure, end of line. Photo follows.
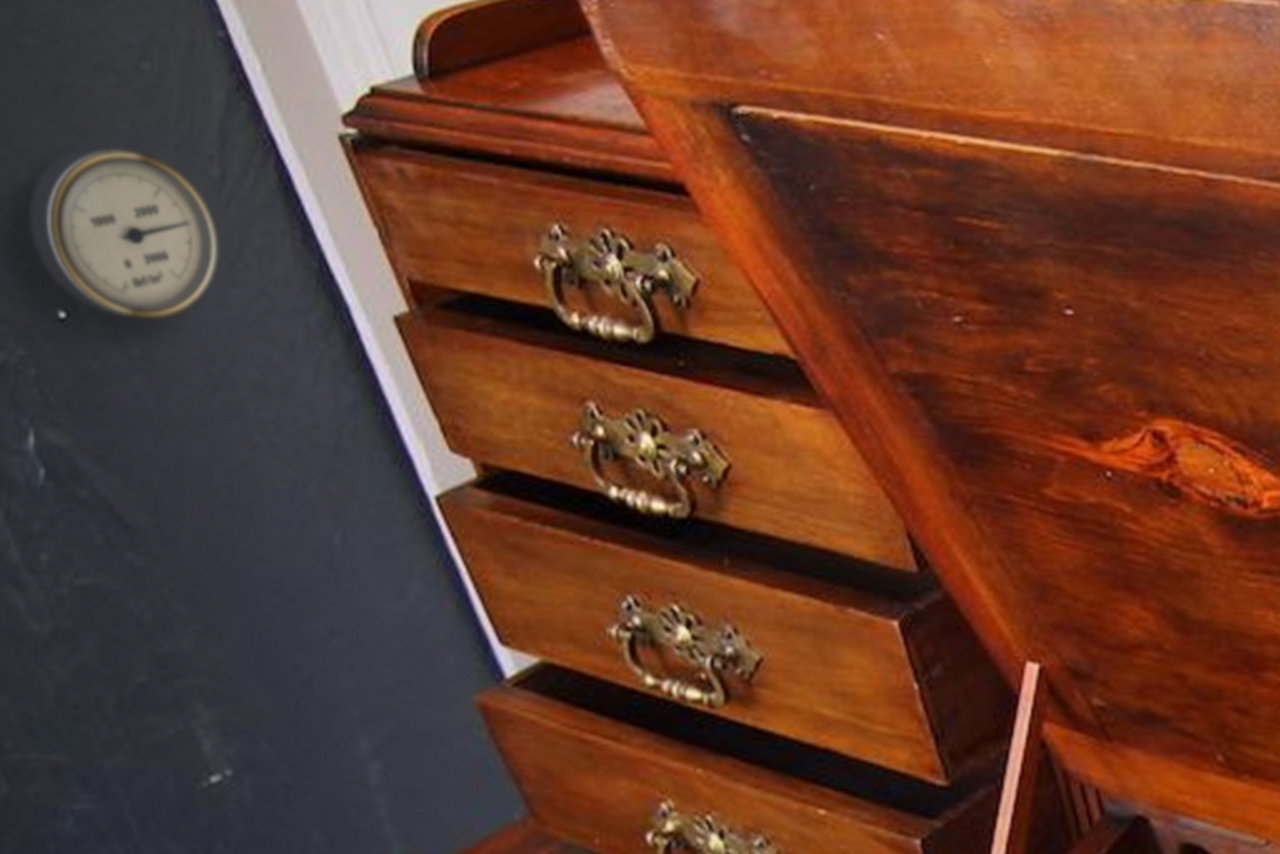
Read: **2400** psi
